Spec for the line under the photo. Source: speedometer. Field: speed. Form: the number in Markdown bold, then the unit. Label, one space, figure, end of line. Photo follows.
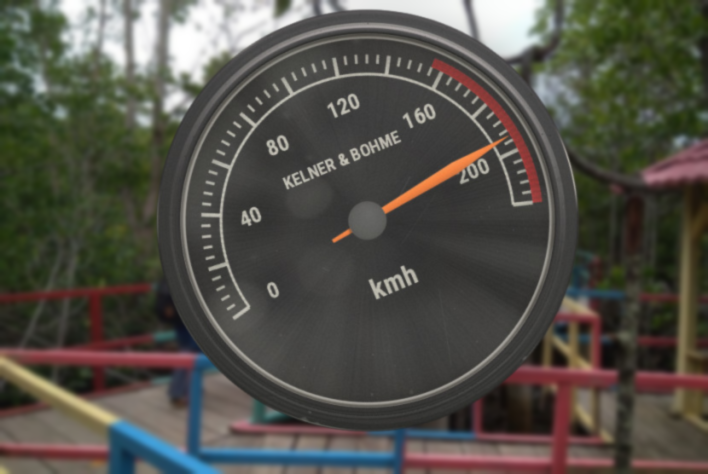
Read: **194** km/h
